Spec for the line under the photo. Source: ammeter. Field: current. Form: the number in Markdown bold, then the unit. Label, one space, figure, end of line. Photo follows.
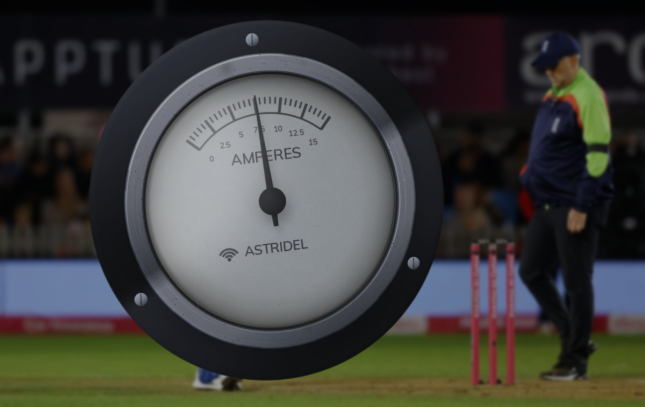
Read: **7.5** A
